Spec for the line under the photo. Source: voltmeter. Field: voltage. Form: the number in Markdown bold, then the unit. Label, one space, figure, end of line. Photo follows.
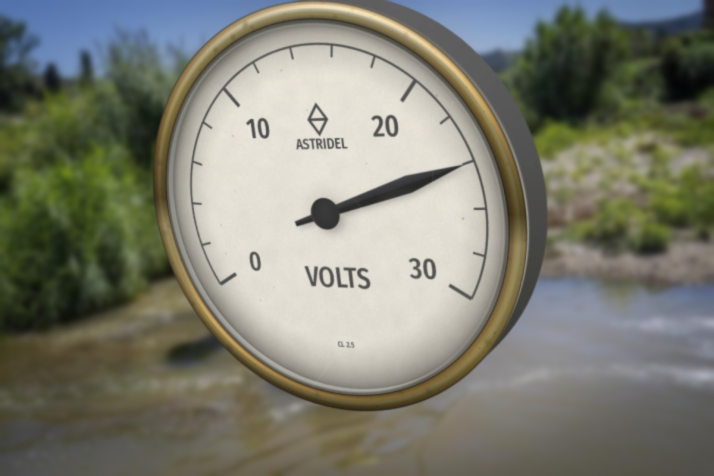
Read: **24** V
